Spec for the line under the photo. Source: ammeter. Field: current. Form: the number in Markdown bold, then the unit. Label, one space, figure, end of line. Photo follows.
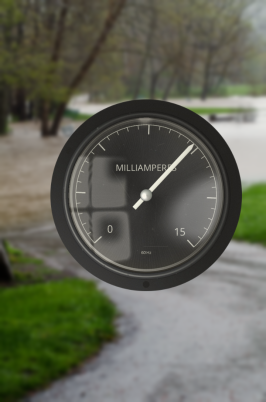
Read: **9.75** mA
